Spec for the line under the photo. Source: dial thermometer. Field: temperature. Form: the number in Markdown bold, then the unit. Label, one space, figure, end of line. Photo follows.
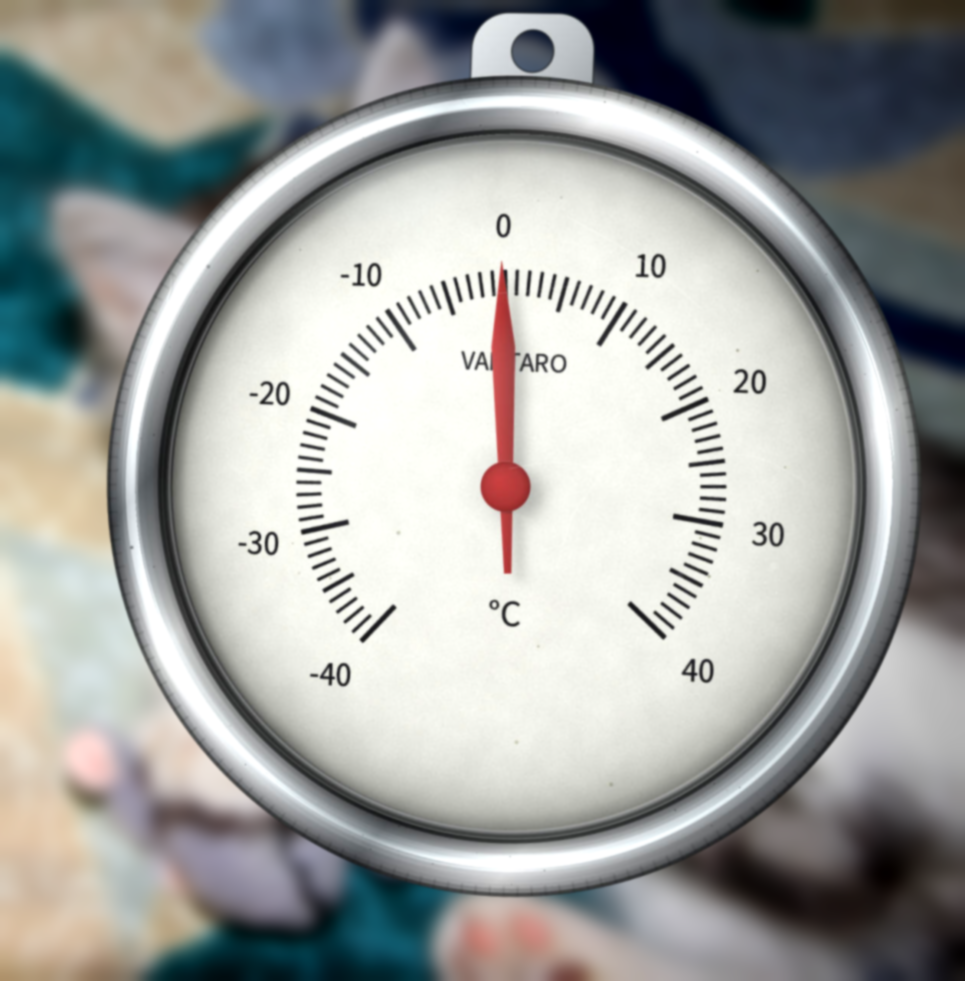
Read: **0** °C
